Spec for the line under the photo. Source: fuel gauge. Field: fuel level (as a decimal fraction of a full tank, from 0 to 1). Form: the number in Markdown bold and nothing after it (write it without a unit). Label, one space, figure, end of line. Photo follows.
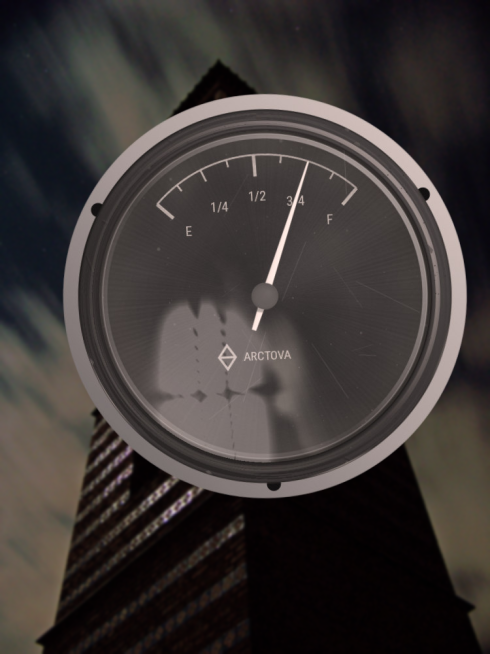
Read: **0.75**
